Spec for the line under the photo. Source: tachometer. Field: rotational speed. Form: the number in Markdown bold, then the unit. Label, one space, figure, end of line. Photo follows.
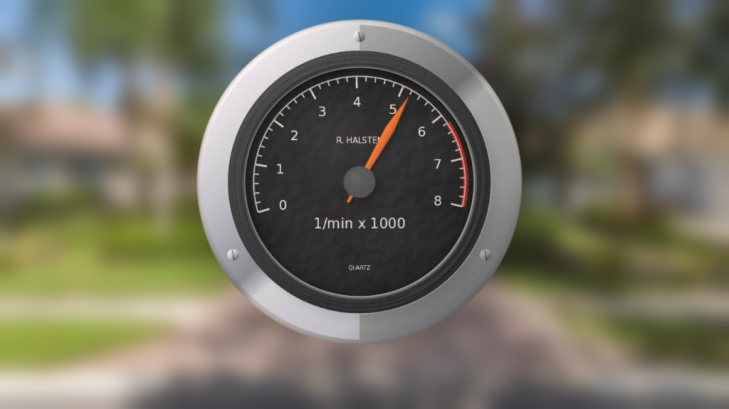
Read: **5200** rpm
